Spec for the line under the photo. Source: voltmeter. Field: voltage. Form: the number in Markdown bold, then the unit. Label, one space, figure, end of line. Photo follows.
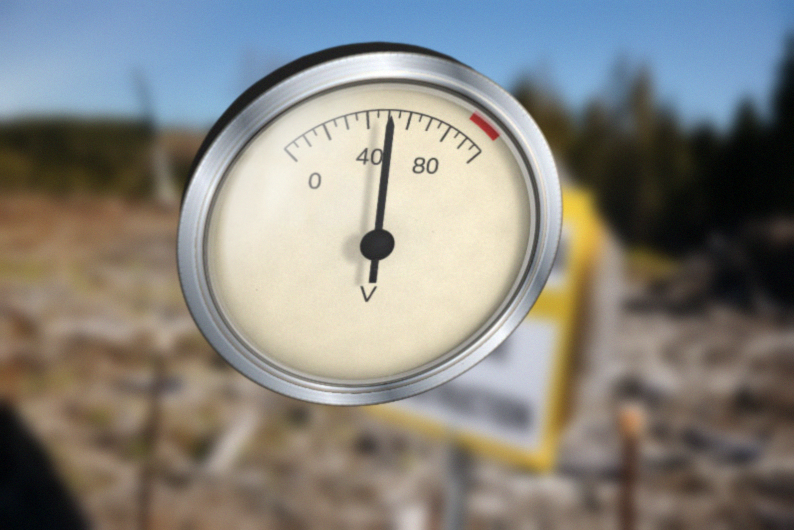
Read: **50** V
